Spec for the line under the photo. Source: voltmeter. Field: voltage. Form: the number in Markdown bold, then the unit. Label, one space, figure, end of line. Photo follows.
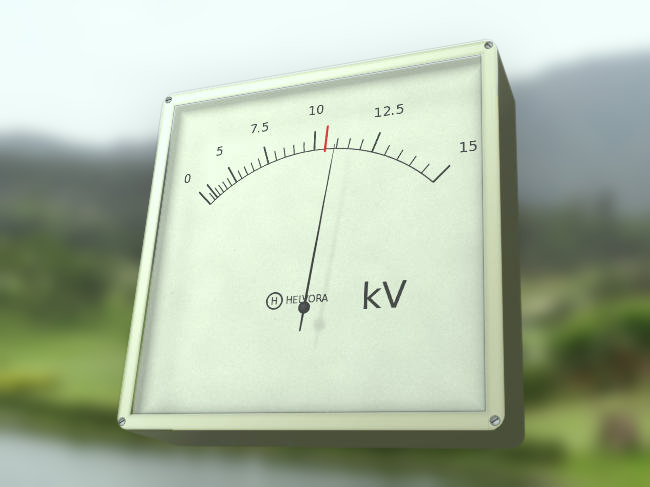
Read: **11** kV
